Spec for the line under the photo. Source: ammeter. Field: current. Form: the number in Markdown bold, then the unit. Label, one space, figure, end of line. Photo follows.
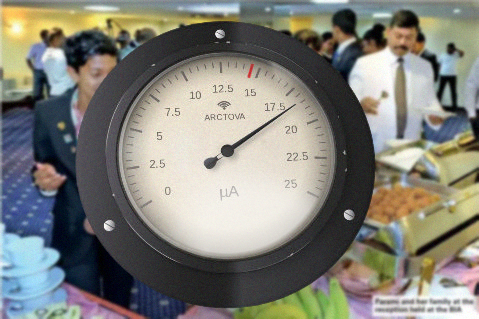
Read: **18.5** µA
